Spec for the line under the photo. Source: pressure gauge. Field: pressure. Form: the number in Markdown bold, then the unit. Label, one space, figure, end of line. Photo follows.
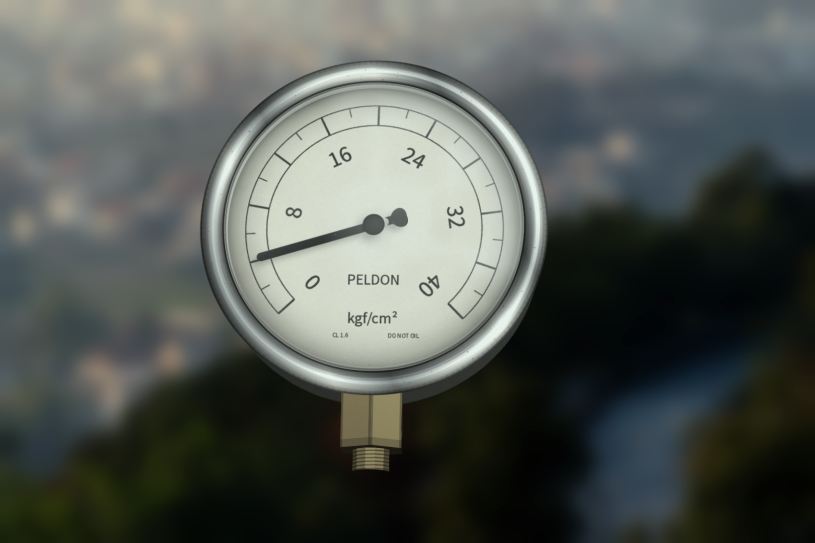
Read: **4** kg/cm²
